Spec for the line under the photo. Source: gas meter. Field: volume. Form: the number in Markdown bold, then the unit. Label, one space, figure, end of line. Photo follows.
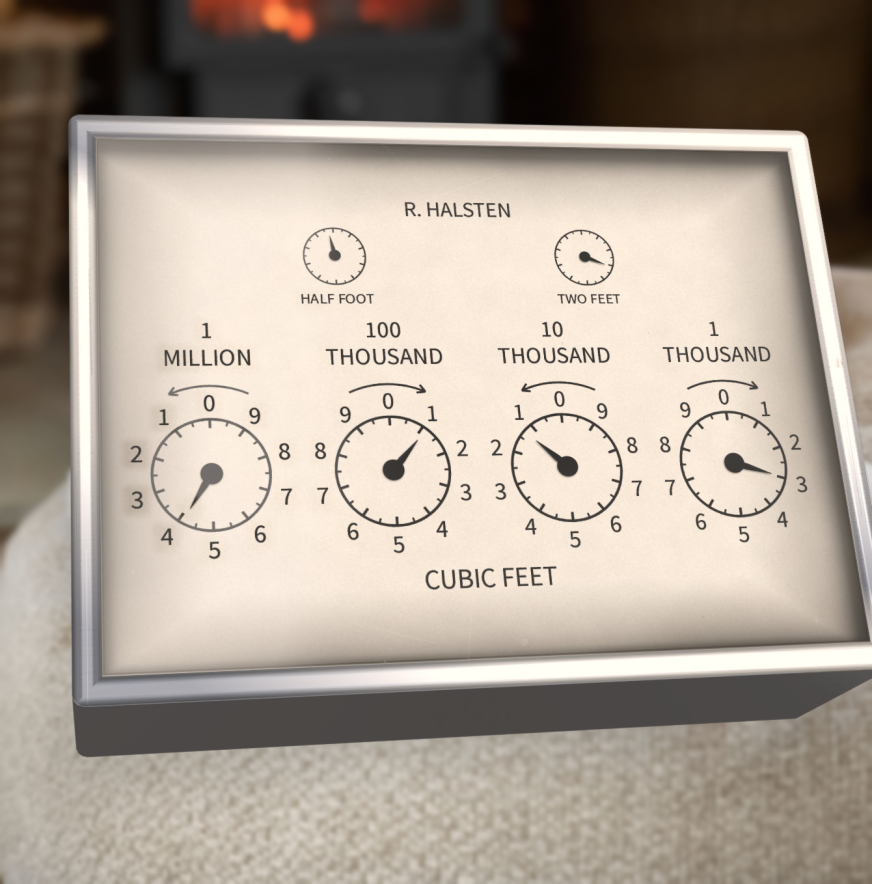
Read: **411300** ft³
